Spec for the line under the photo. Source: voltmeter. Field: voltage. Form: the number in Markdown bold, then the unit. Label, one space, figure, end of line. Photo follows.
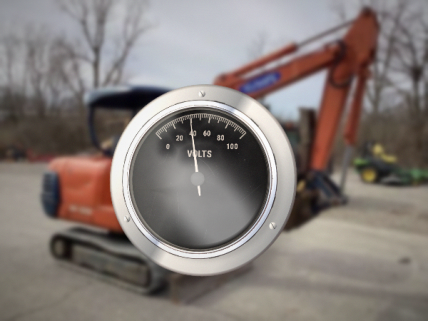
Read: **40** V
